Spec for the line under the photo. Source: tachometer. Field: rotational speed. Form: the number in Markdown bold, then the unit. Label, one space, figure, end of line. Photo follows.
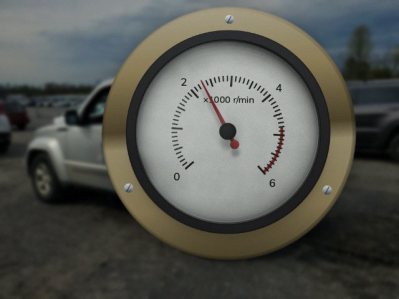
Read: **2300** rpm
